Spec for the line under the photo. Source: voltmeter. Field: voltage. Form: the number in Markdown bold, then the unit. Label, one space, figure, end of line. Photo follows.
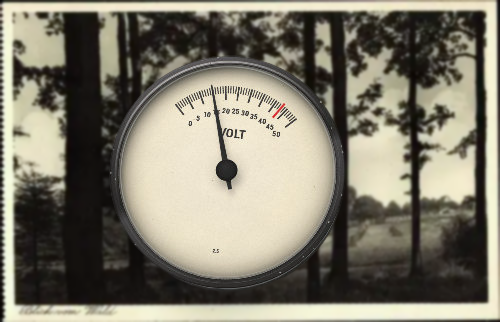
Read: **15** V
